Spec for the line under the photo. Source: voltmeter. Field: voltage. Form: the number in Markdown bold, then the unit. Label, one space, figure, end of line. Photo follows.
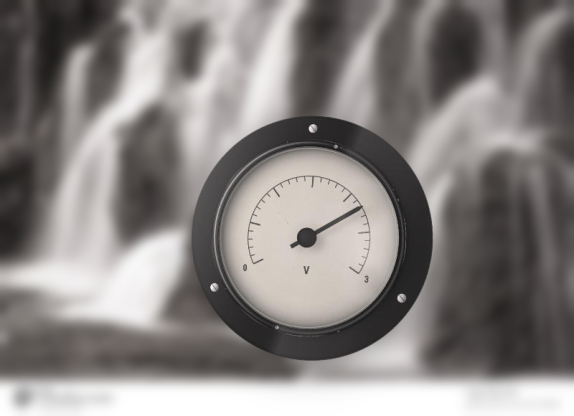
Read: **2.2** V
